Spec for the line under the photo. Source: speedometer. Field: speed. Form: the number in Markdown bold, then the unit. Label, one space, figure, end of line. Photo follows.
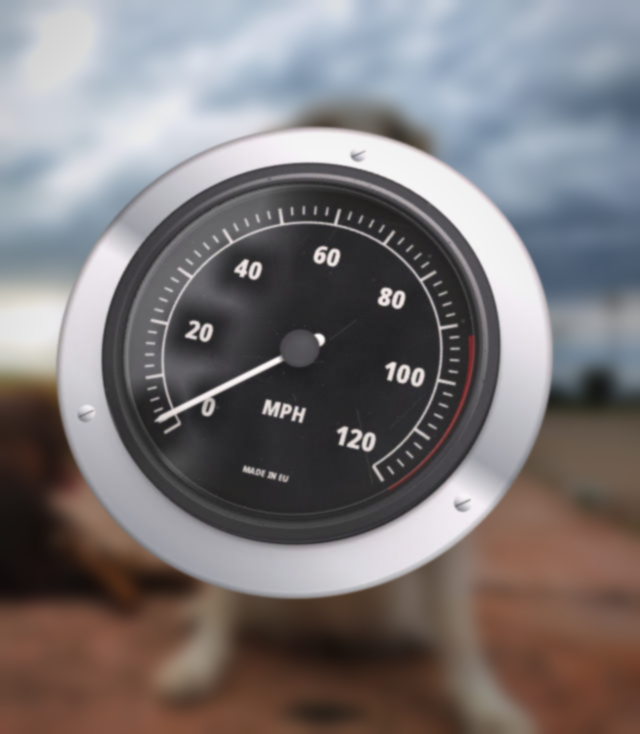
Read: **2** mph
